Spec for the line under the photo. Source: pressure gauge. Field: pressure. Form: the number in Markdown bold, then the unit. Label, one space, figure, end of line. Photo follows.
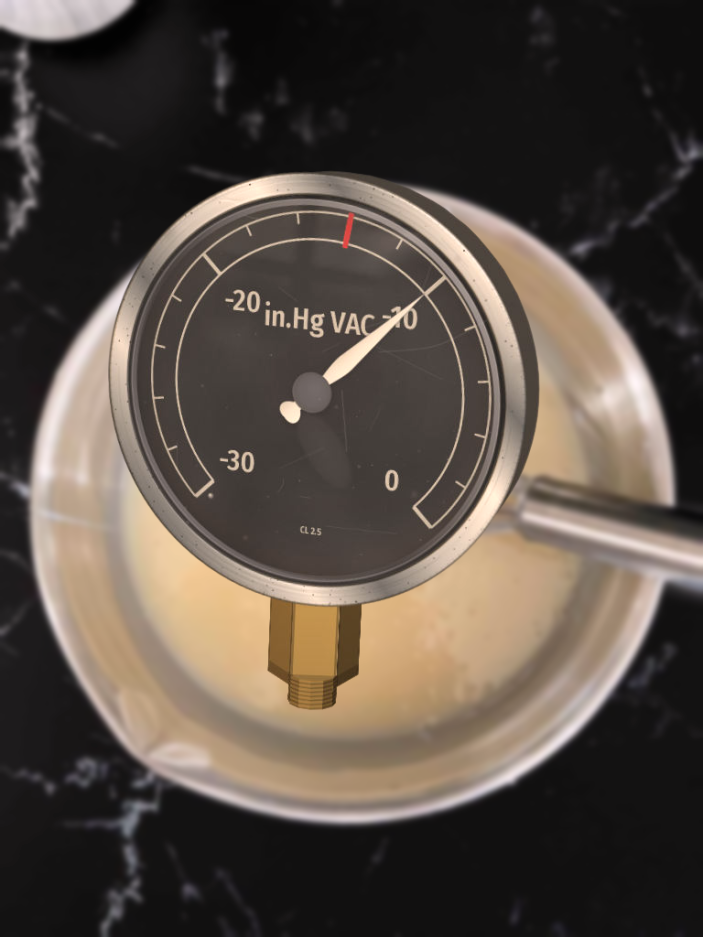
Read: **-10** inHg
